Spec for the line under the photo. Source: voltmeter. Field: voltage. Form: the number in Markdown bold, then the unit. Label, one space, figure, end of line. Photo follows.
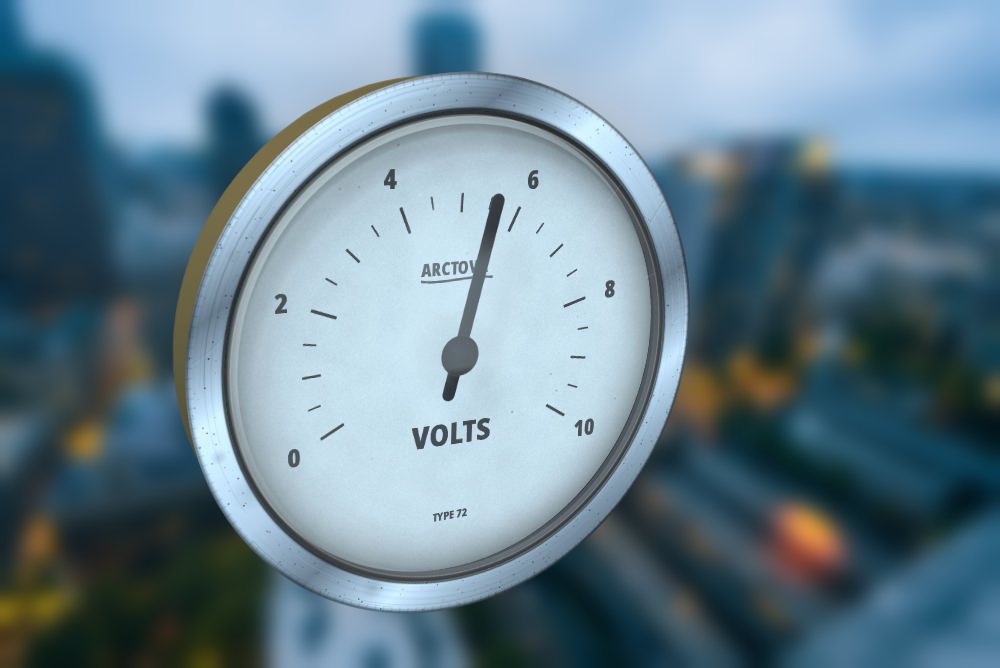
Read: **5.5** V
